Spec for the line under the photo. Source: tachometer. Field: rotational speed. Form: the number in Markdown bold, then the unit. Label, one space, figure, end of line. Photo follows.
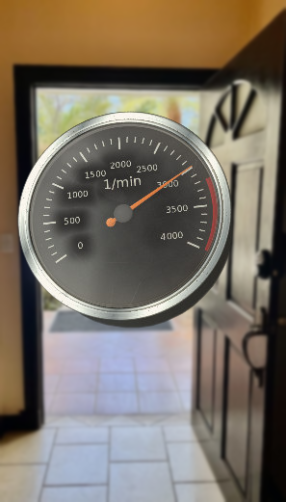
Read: **3000** rpm
